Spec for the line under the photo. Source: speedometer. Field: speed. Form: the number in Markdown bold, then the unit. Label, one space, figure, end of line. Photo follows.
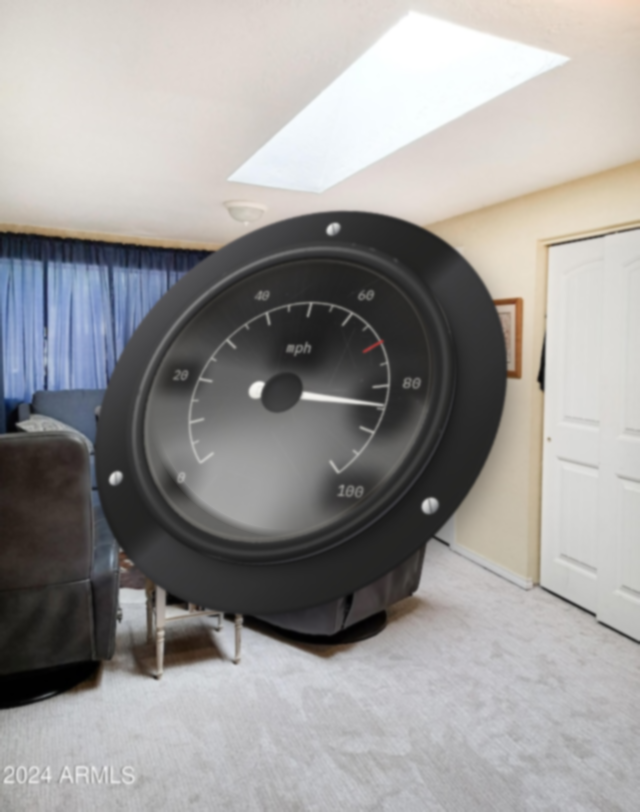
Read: **85** mph
